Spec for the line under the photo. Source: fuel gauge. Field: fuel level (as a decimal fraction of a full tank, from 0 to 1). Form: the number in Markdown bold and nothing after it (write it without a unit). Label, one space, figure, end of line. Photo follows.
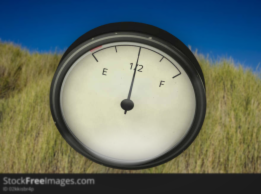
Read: **0.5**
